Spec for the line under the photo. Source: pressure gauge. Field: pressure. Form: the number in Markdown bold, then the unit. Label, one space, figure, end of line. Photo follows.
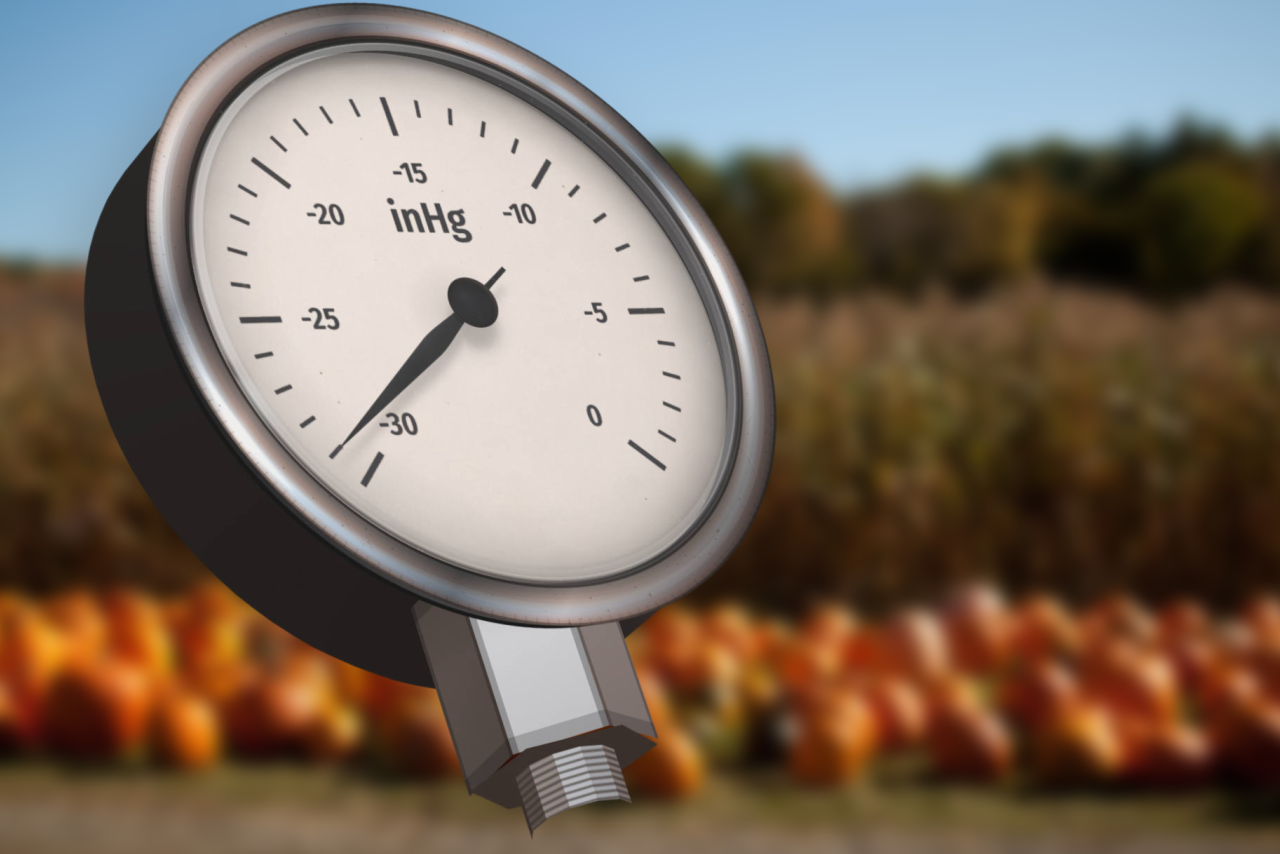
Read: **-29** inHg
